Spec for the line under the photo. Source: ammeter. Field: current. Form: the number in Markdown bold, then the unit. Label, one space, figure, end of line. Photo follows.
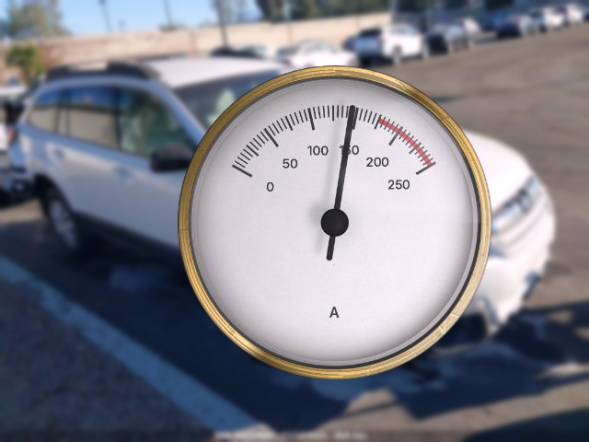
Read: **145** A
